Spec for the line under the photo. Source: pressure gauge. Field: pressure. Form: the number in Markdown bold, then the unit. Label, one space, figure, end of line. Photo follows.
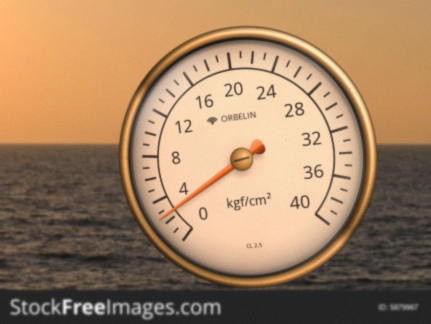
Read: **2.5** kg/cm²
